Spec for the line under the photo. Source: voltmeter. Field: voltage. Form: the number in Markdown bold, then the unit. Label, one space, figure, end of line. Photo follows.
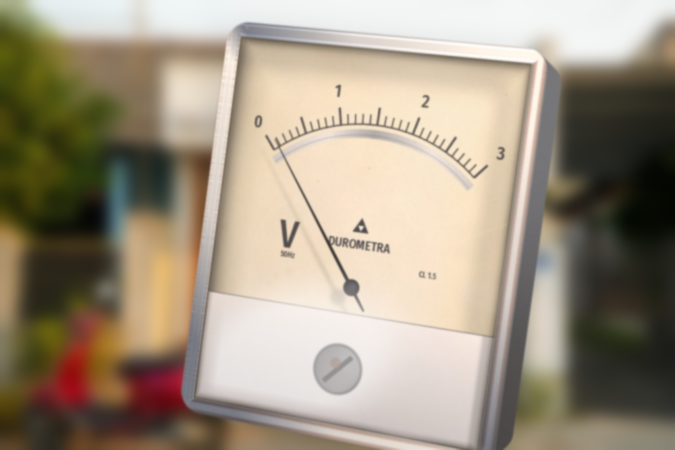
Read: **0.1** V
